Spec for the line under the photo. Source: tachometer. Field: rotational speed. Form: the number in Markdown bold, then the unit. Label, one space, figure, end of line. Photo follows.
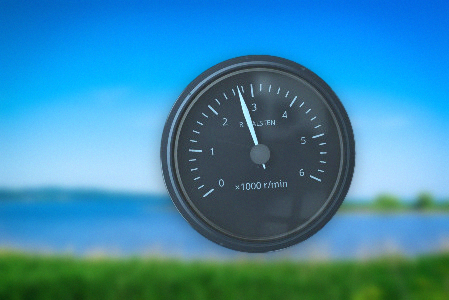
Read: **2700** rpm
